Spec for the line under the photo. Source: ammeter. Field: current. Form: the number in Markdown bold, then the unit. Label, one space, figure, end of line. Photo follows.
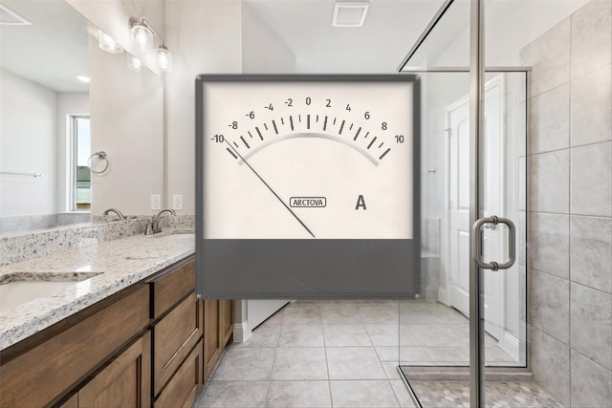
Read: **-9.5** A
